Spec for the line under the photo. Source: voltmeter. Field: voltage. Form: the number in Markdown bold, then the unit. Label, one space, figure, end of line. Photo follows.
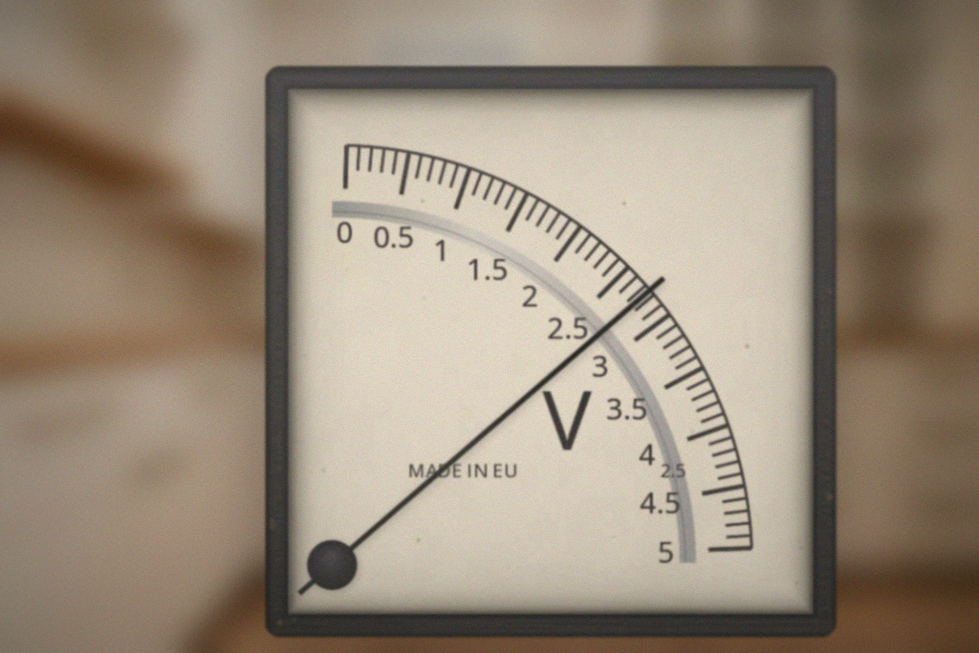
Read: **2.75** V
